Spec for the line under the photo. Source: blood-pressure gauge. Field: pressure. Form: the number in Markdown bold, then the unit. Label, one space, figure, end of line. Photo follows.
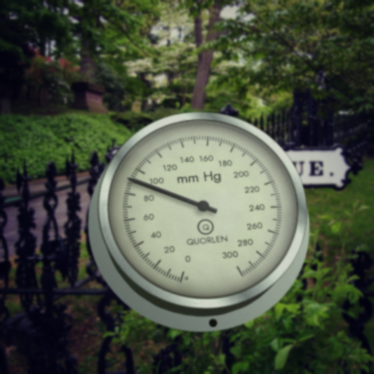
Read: **90** mmHg
